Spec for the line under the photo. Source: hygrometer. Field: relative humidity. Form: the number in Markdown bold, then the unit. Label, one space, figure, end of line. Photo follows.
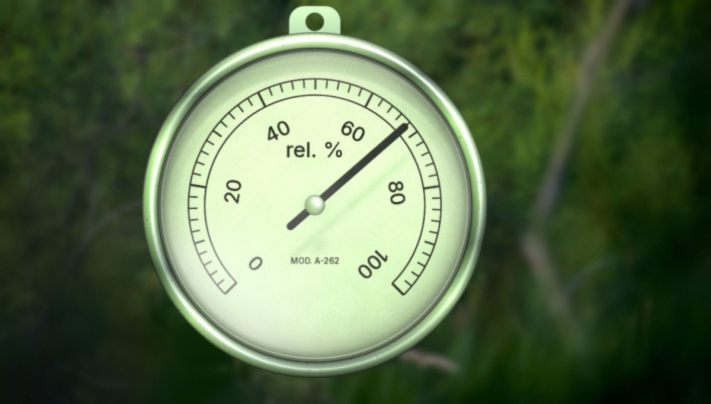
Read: **68** %
